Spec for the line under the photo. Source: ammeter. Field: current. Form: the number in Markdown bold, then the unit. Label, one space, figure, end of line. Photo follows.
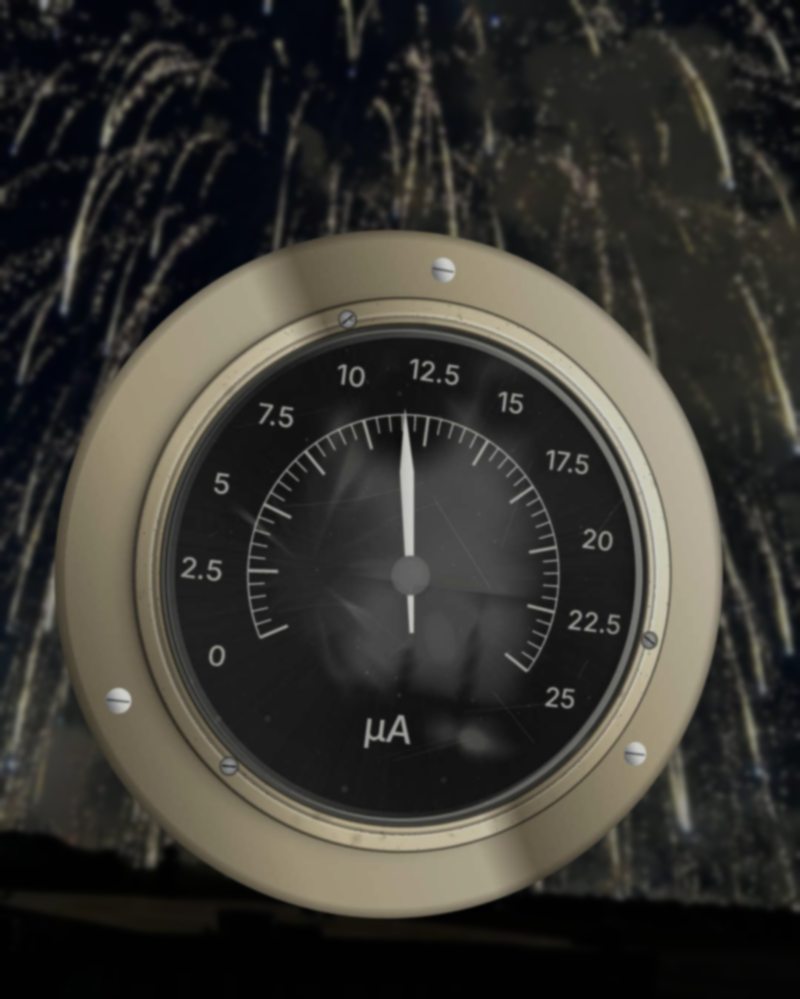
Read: **11.5** µA
